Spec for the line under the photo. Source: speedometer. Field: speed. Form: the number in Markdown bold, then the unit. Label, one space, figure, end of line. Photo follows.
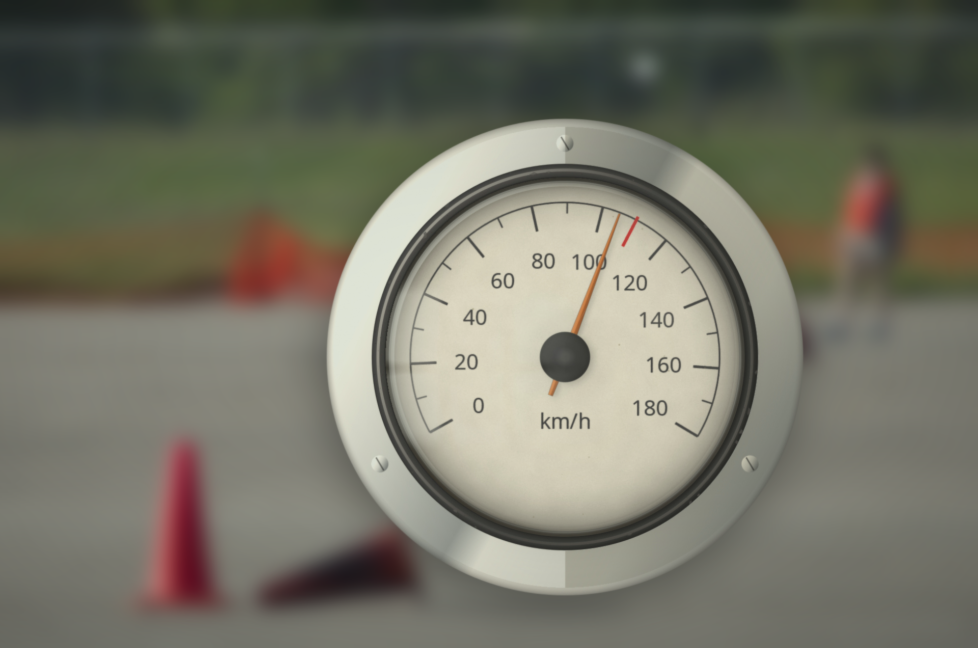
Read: **105** km/h
